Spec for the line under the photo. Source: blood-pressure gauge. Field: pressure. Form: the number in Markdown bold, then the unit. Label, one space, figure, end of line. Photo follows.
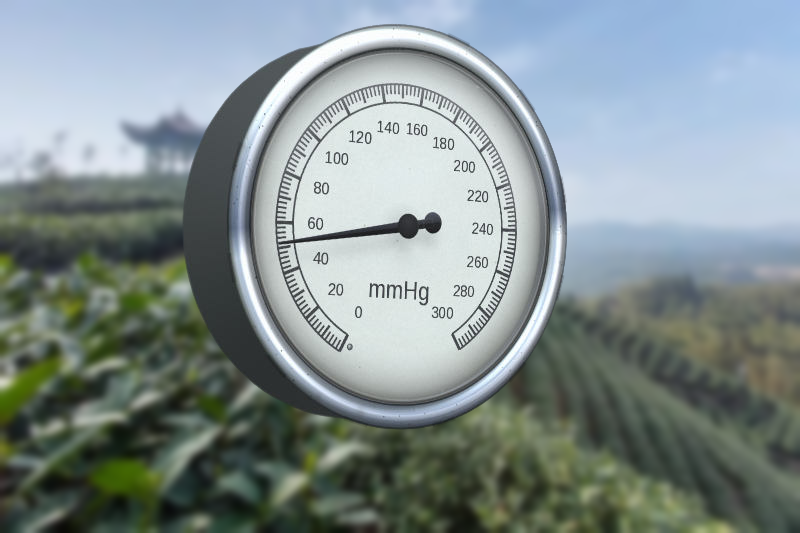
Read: **52** mmHg
